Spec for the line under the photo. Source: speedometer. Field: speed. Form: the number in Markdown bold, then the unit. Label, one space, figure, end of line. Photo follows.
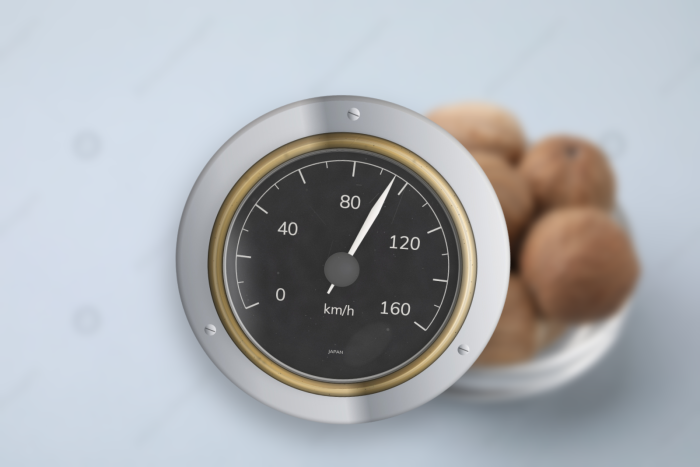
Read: **95** km/h
